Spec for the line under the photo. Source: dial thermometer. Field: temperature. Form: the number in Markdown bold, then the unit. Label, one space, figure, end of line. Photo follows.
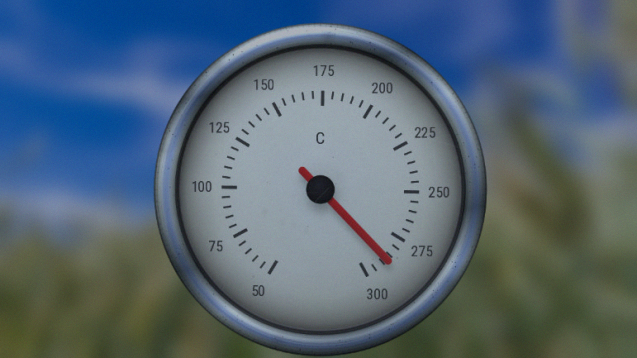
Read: **287.5** °C
